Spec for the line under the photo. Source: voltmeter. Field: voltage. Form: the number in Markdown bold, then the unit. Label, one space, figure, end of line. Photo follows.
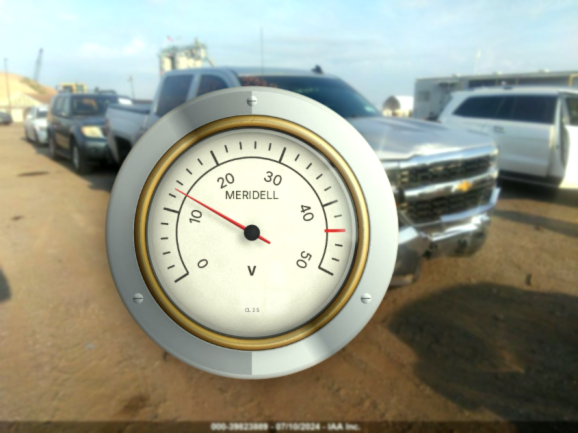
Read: **13** V
